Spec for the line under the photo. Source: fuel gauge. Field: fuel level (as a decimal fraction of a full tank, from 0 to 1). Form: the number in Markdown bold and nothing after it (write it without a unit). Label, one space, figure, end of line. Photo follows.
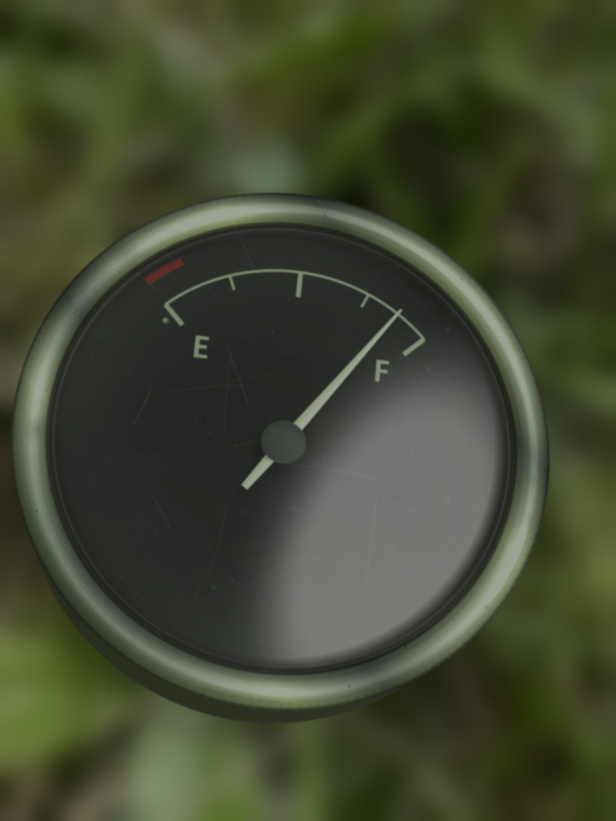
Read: **0.875**
